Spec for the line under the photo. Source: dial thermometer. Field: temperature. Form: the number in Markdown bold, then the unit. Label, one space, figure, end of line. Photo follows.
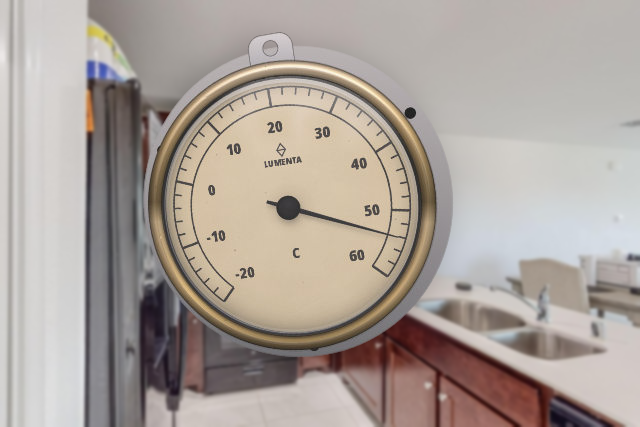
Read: **54** °C
